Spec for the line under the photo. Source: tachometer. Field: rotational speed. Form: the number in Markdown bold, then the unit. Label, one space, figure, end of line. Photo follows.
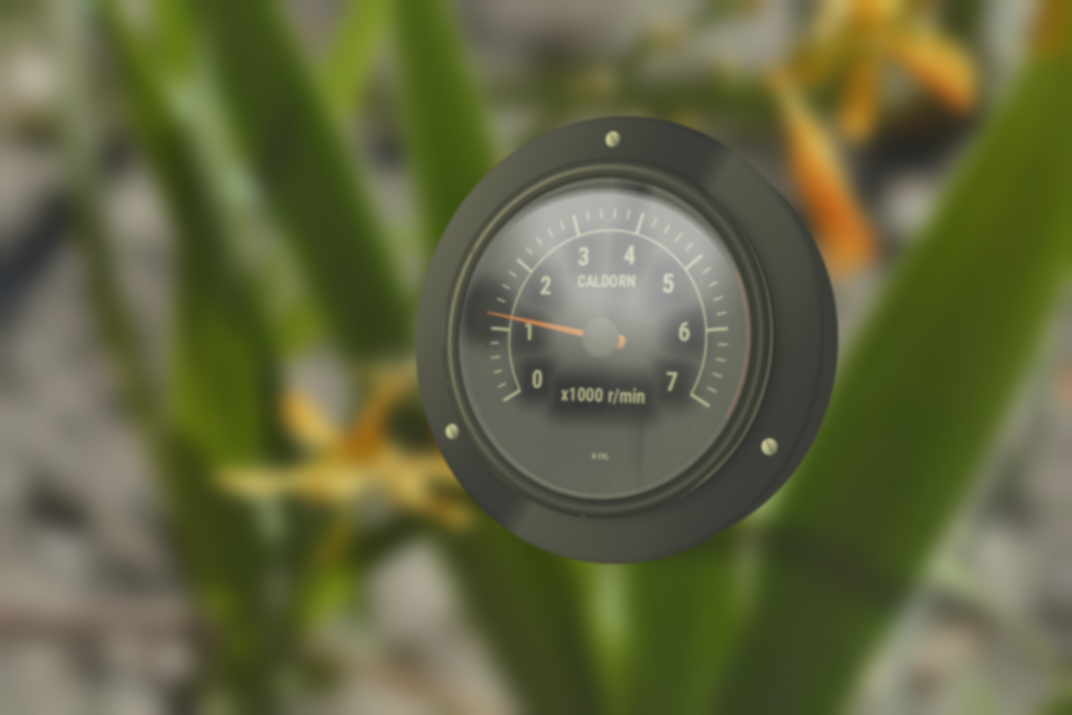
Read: **1200** rpm
